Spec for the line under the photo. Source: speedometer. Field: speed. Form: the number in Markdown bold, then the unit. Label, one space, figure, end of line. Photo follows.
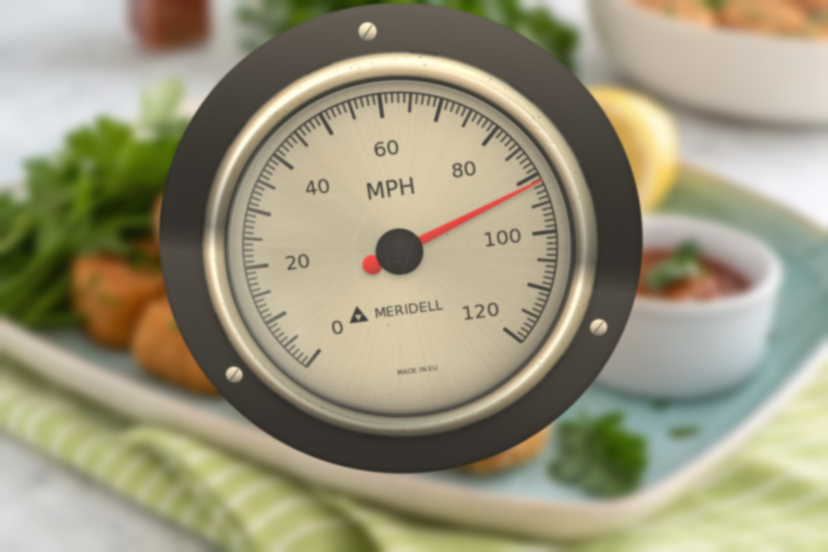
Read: **91** mph
